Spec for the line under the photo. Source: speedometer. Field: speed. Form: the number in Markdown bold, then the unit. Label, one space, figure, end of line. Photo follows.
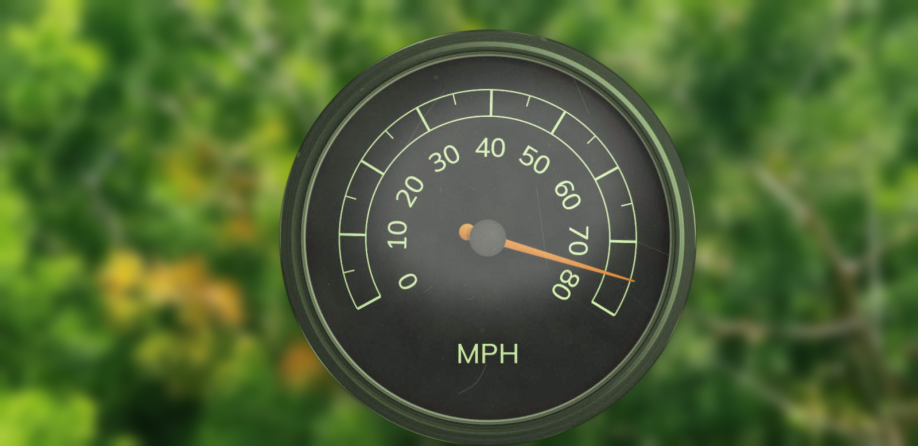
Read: **75** mph
